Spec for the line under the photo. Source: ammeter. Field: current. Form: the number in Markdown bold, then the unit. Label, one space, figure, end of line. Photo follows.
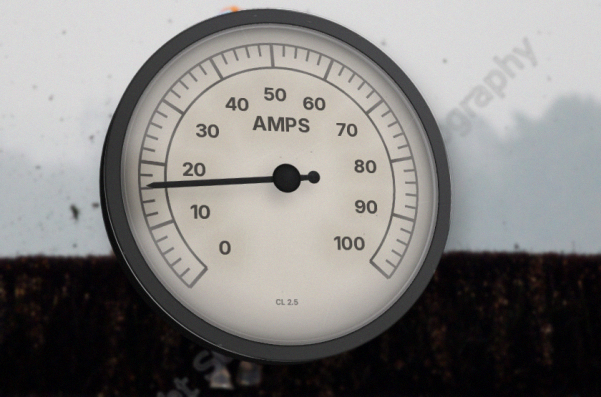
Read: **16** A
